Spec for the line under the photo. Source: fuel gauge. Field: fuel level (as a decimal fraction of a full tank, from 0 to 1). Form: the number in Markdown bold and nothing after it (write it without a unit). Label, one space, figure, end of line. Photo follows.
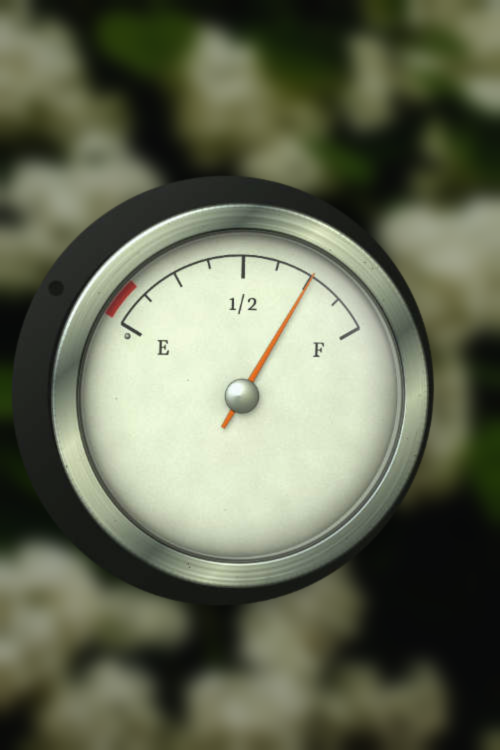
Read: **0.75**
